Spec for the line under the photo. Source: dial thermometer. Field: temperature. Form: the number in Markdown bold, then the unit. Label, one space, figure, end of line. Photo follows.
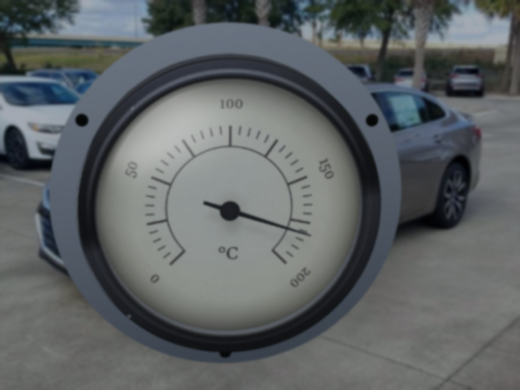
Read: **180** °C
